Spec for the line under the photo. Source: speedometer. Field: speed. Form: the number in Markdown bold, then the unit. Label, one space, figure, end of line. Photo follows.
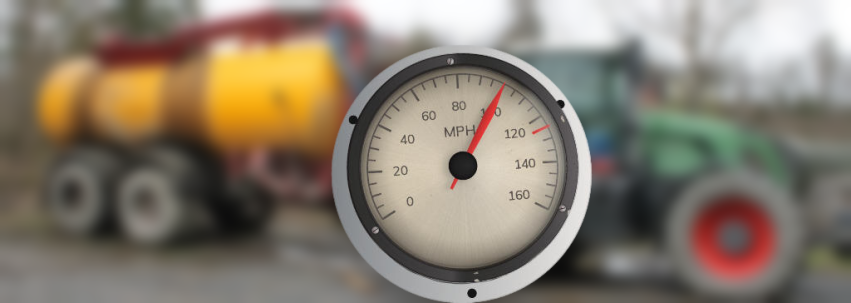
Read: **100** mph
